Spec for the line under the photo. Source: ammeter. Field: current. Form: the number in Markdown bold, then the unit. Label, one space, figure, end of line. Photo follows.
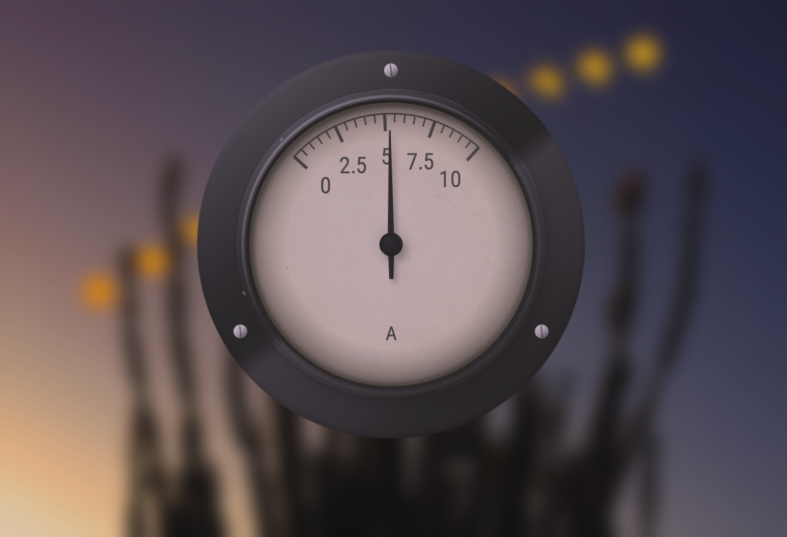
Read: **5.25** A
